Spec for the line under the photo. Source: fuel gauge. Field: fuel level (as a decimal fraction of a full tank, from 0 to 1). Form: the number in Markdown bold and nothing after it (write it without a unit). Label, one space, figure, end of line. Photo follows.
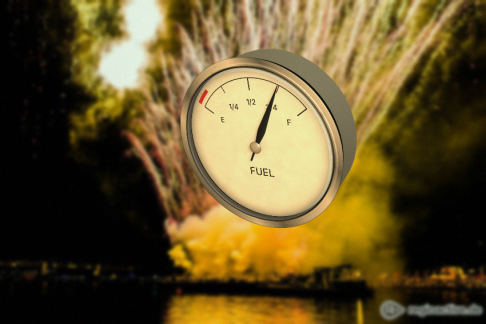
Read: **0.75**
